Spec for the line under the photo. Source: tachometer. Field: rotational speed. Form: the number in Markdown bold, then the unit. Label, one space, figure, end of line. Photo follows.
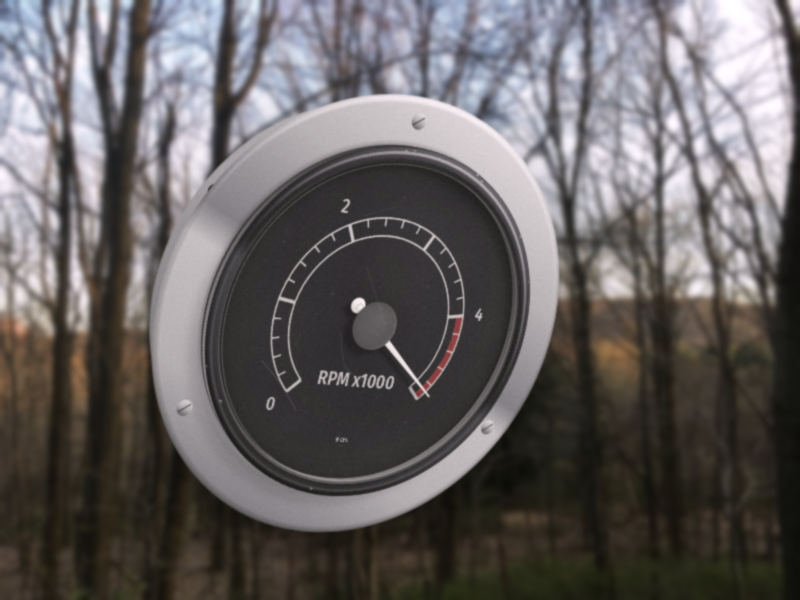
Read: **4900** rpm
